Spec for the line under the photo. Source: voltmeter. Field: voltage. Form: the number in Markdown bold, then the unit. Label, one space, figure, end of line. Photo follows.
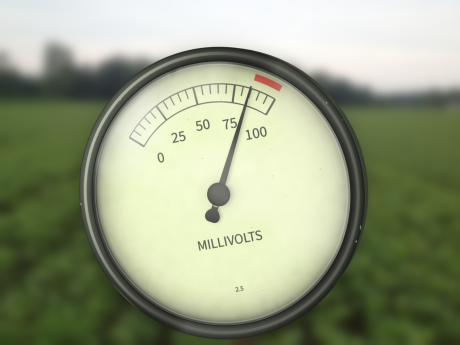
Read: **85** mV
